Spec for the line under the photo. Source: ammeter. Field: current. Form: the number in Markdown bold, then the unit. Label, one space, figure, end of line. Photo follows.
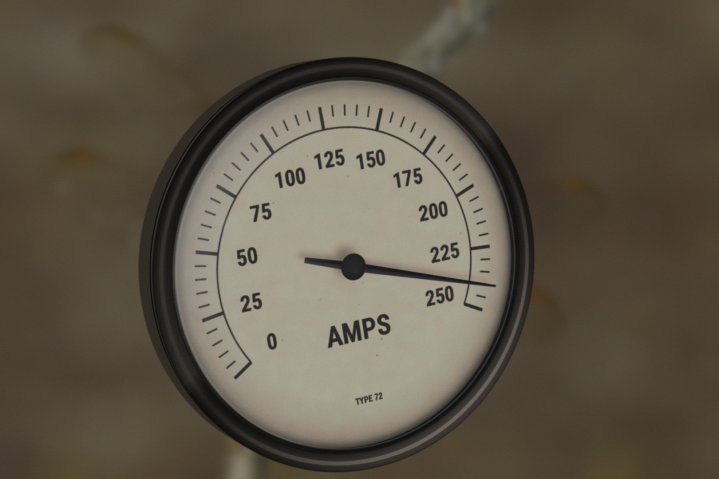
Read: **240** A
